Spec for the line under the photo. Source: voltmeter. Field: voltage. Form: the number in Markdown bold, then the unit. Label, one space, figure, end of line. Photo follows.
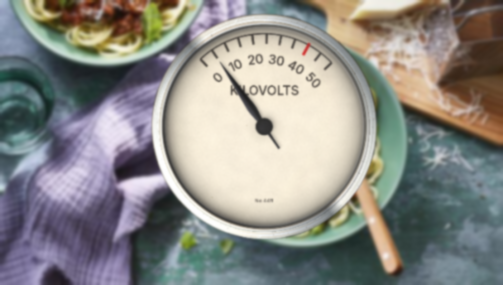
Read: **5** kV
